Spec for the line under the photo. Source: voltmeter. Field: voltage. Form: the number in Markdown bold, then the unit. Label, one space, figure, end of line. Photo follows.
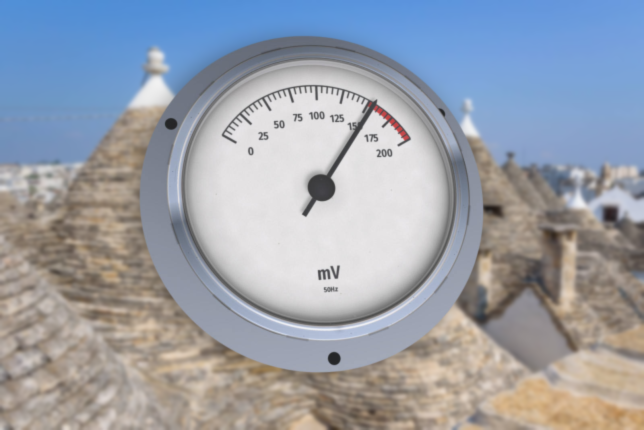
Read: **155** mV
